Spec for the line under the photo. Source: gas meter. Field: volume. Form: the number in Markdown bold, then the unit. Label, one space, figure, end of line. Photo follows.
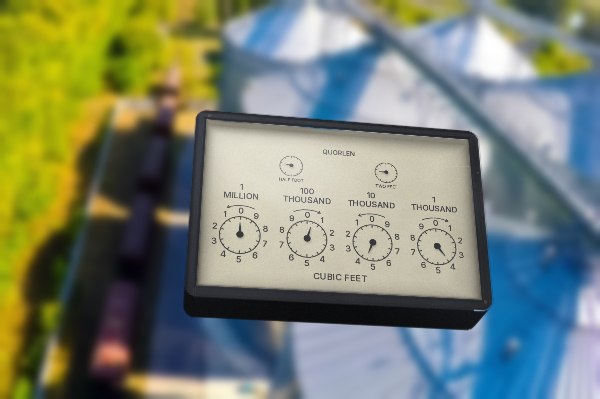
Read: **4400** ft³
